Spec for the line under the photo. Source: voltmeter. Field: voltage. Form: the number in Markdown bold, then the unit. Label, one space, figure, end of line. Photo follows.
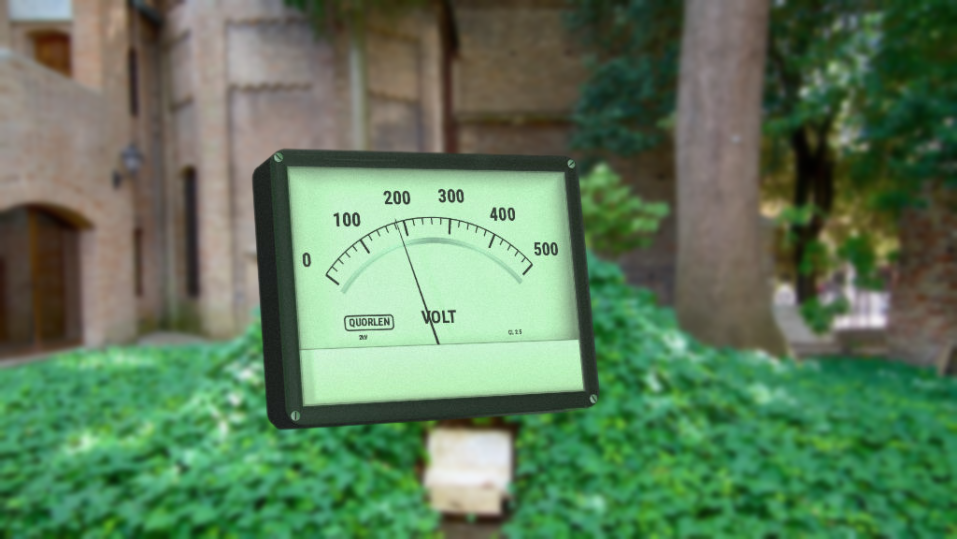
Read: **180** V
